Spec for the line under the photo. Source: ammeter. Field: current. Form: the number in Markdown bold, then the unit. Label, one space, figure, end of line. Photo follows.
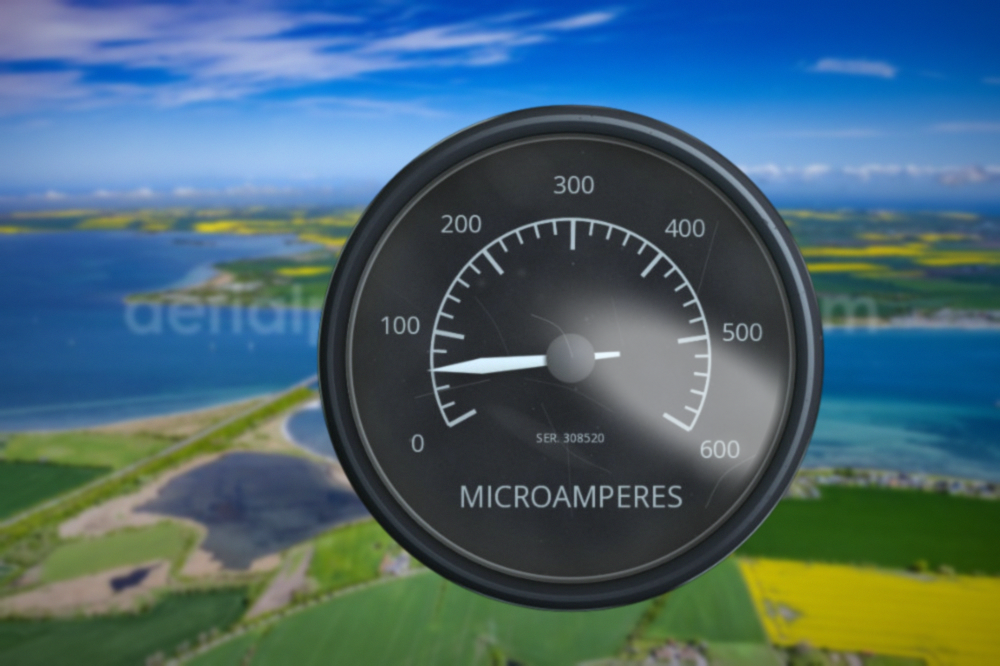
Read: **60** µA
